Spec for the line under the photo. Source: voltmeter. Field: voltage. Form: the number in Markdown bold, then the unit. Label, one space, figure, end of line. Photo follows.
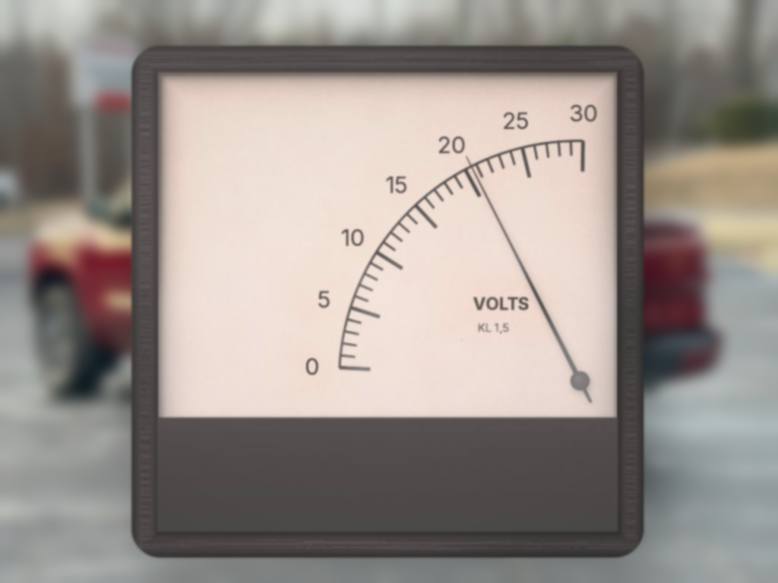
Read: **20.5** V
